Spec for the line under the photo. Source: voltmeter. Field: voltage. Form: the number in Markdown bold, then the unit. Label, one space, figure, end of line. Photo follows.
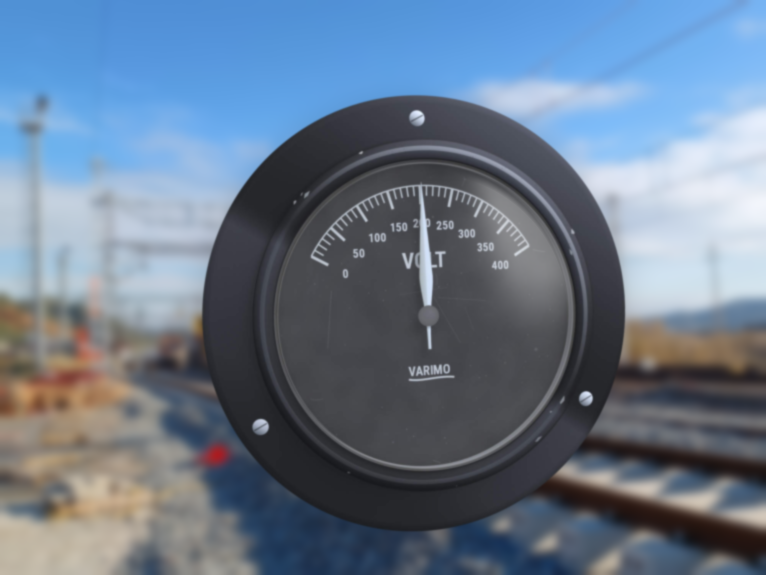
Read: **200** V
